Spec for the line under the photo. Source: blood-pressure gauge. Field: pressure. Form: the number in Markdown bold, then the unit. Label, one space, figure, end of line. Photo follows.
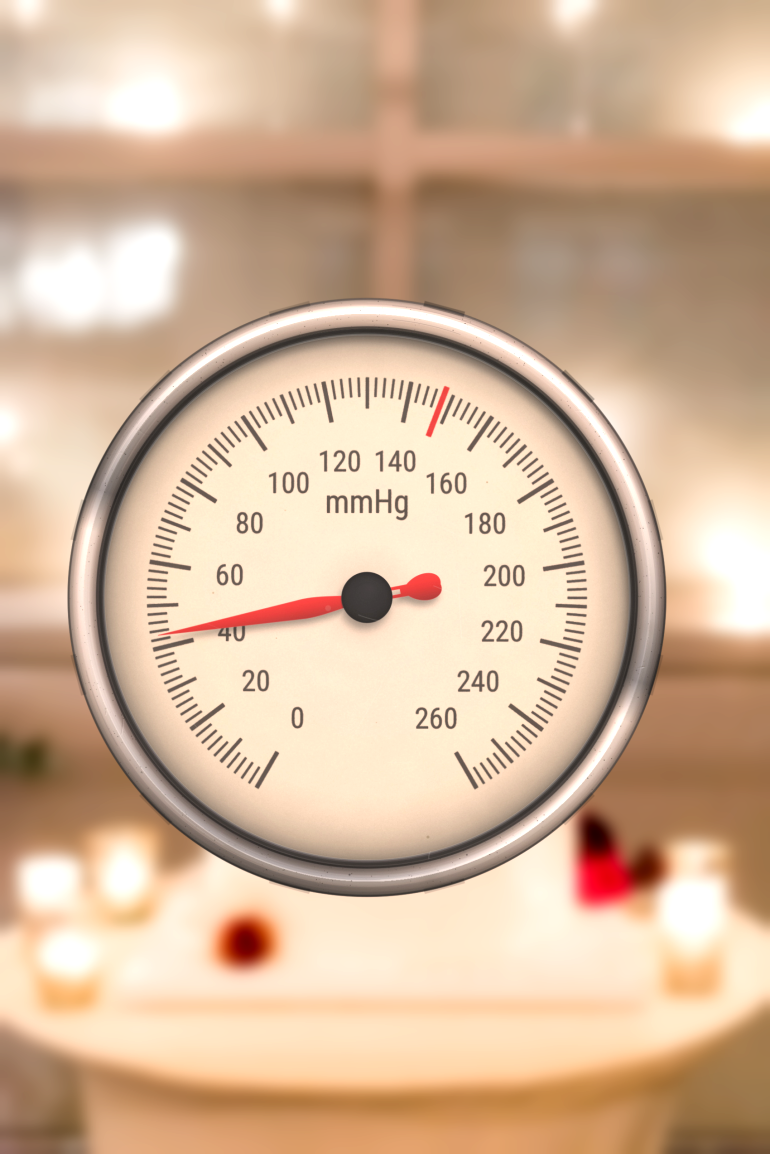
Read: **43** mmHg
